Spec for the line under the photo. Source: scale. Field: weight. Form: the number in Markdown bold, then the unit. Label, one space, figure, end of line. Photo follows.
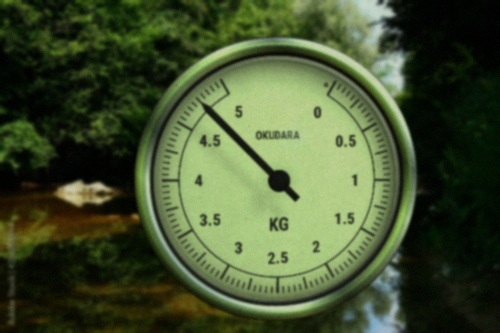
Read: **4.75** kg
